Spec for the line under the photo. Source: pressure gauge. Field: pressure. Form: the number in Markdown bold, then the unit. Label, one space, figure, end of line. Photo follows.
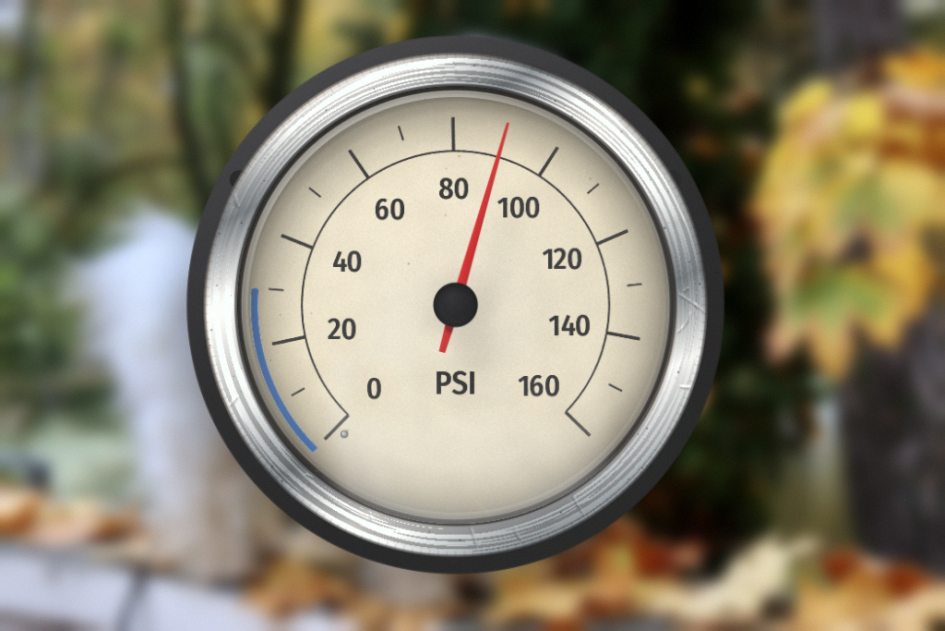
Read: **90** psi
